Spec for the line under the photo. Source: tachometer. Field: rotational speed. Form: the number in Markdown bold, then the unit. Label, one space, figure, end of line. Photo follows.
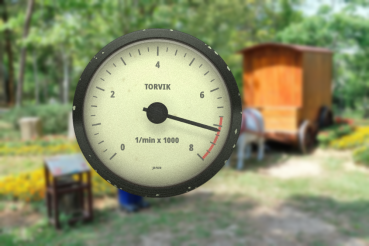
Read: **7125** rpm
